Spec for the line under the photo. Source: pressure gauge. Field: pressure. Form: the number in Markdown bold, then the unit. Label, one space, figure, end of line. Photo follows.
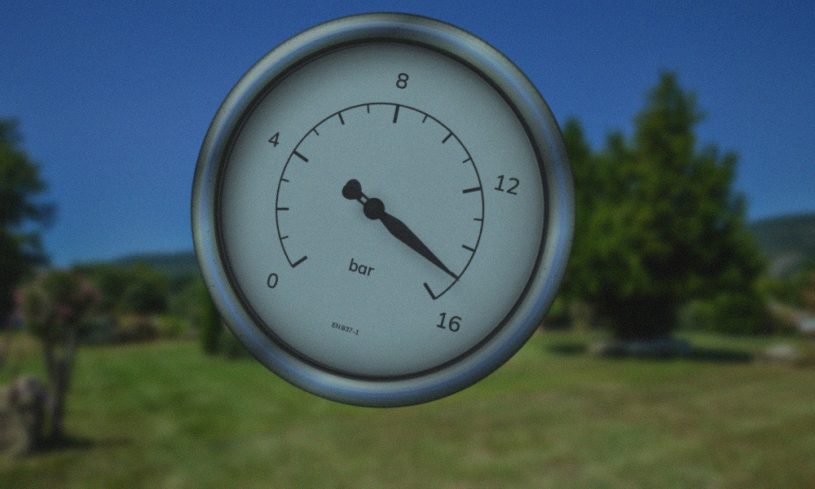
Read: **15** bar
